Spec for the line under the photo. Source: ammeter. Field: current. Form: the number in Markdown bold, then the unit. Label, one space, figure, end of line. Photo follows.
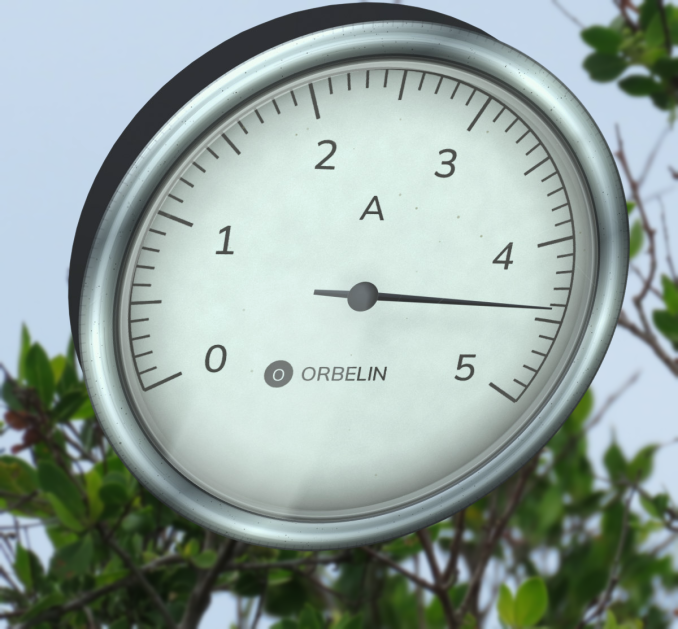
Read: **4.4** A
